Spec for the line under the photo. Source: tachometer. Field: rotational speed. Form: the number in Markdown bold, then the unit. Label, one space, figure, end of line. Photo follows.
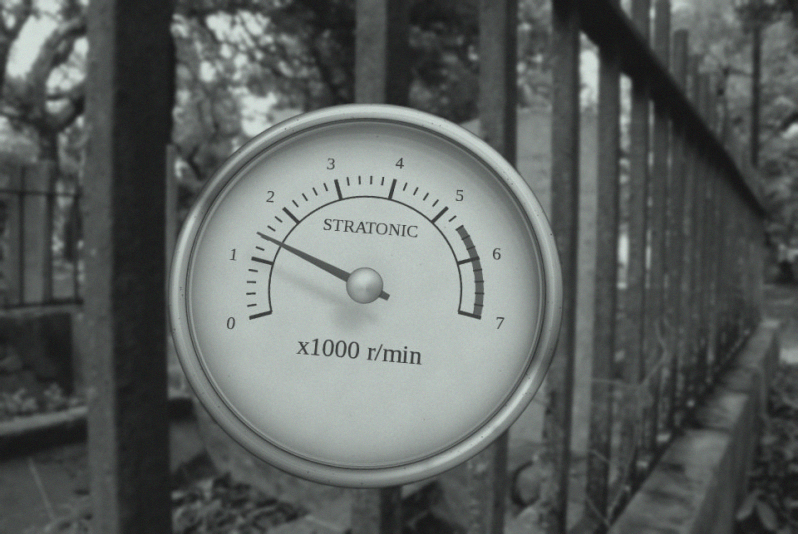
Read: **1400** rpm
